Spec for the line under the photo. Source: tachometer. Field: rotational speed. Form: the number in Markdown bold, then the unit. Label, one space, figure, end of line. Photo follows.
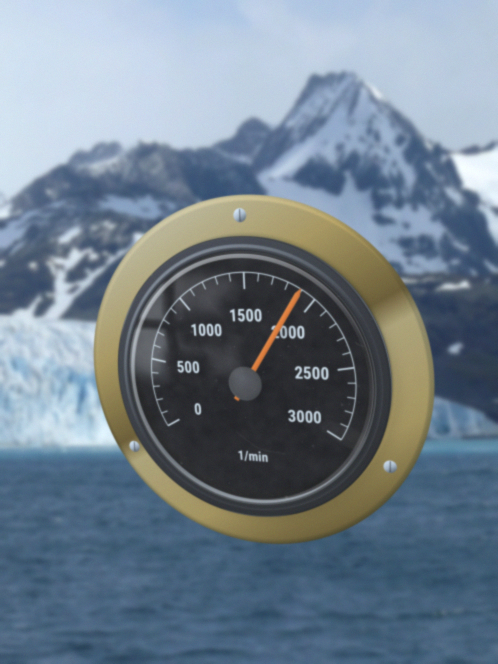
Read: **1900** rpm
